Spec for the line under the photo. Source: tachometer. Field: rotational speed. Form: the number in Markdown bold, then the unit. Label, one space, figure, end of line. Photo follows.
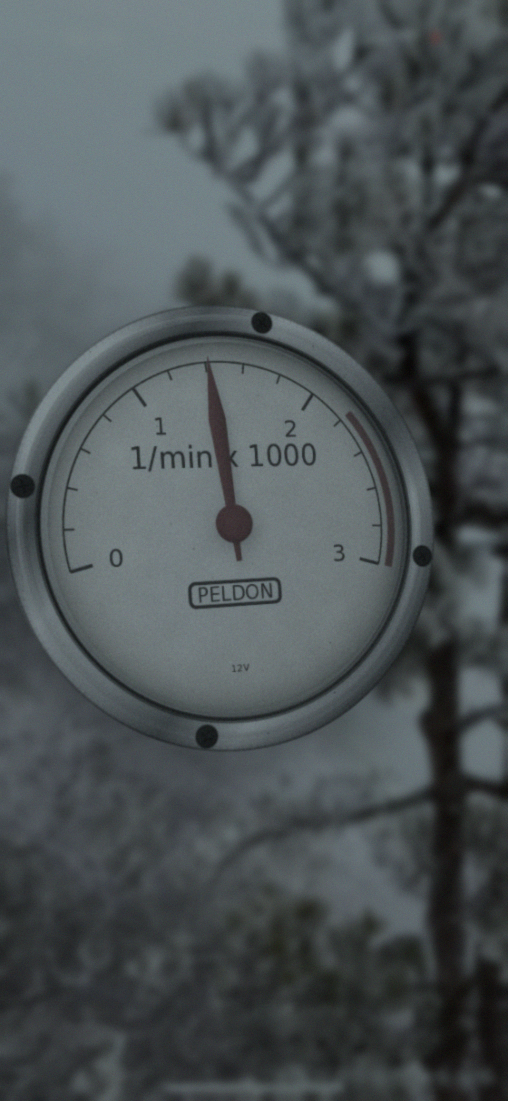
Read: **1400** rpm
